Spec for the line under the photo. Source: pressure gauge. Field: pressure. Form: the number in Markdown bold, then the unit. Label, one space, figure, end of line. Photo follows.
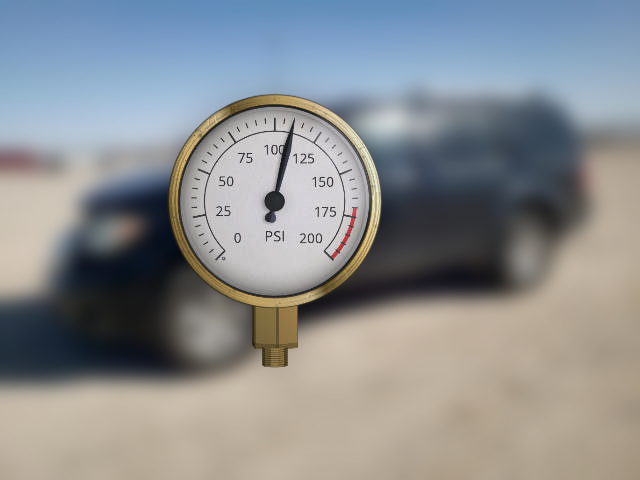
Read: **110** psi
